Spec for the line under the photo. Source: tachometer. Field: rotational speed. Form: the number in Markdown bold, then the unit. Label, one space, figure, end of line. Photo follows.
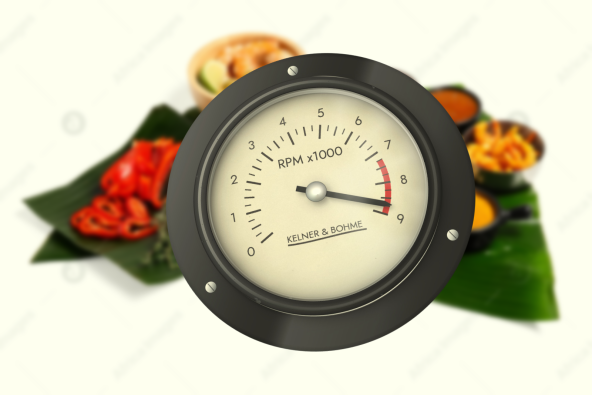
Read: **8750** rpm
